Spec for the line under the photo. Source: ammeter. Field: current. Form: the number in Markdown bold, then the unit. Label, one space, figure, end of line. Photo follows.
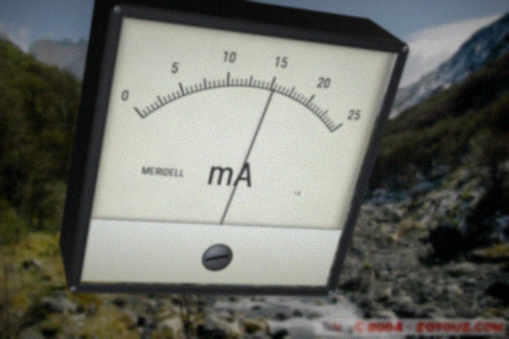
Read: **15** mA
